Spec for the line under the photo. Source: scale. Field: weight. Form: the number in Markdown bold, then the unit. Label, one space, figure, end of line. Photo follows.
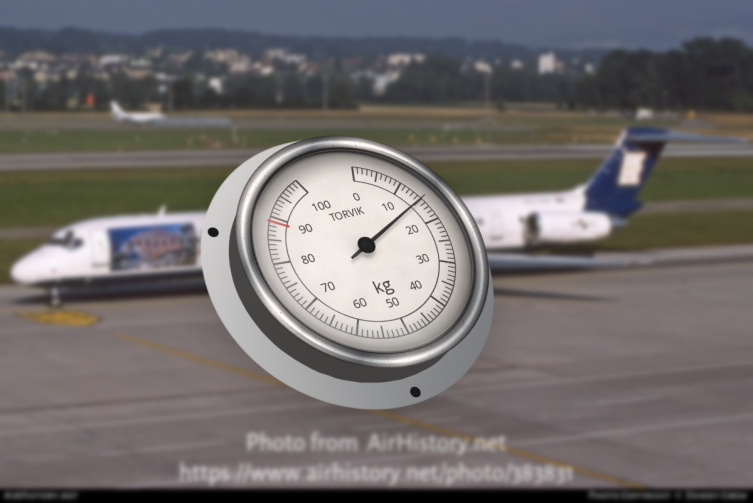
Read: **15** kg
